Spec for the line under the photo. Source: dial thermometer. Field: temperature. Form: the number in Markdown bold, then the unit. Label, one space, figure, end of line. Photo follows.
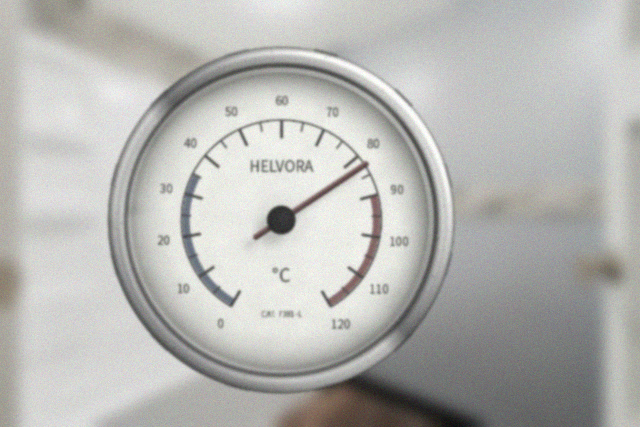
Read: **82.5** °C
